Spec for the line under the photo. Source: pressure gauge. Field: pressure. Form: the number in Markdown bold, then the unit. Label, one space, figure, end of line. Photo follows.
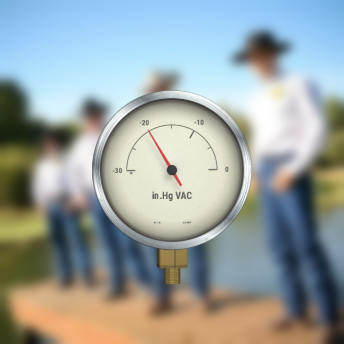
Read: **-20** inHg
